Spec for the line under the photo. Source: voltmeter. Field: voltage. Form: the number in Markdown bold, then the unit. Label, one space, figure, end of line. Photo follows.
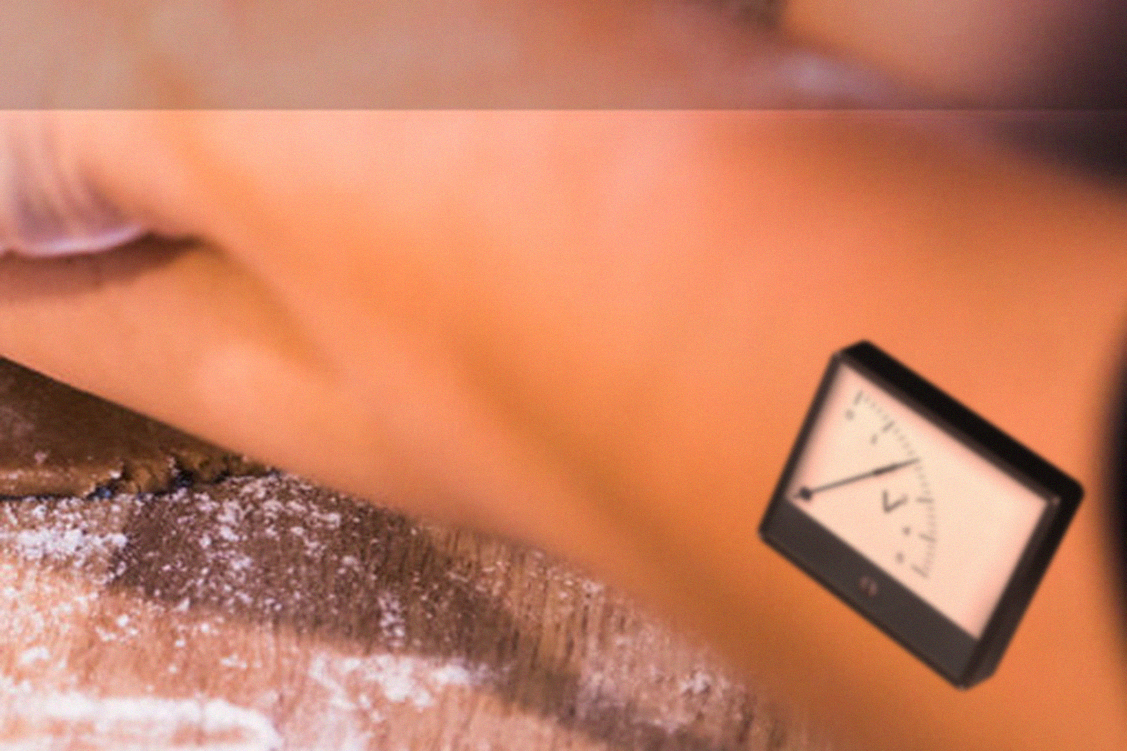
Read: **2** V
